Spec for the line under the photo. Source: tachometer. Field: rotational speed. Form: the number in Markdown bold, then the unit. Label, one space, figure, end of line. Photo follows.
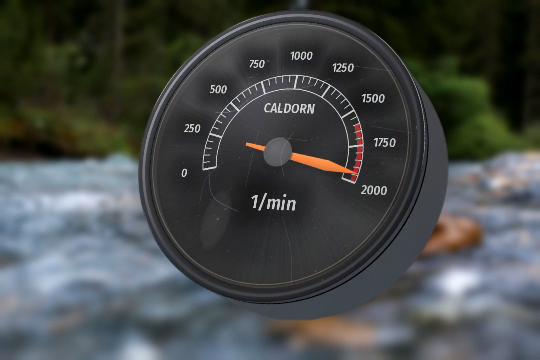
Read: **1950** rpm
